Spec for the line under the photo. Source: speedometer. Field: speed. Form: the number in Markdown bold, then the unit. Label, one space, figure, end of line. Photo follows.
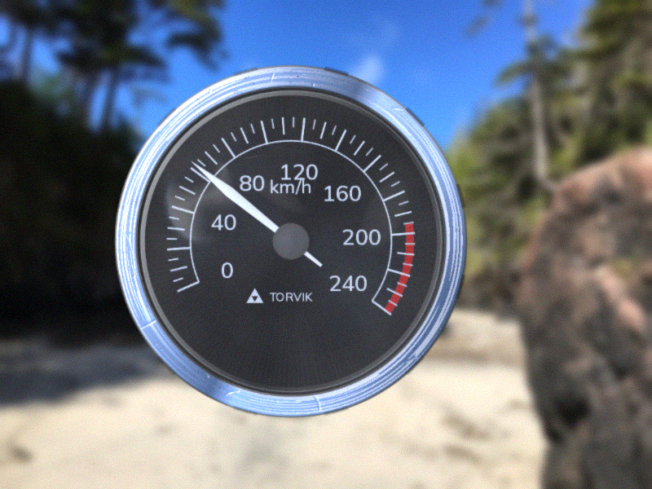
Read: **62.5** km/h
